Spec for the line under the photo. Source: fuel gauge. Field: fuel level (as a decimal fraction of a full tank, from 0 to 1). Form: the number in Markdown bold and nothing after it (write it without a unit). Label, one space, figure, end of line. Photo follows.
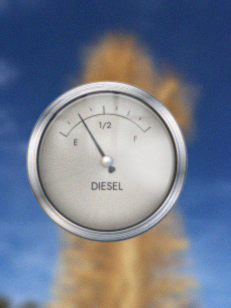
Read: **0.25**
